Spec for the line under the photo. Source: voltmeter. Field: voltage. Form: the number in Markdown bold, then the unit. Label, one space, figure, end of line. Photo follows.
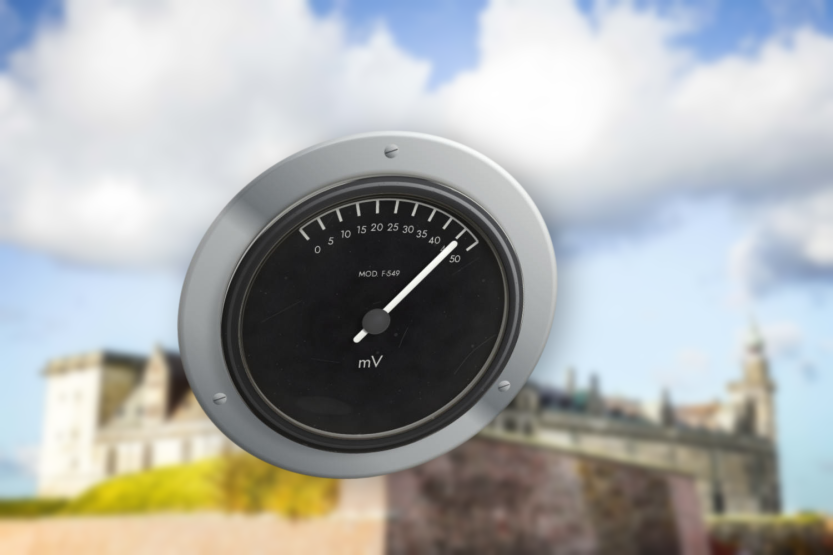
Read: **45** mV
